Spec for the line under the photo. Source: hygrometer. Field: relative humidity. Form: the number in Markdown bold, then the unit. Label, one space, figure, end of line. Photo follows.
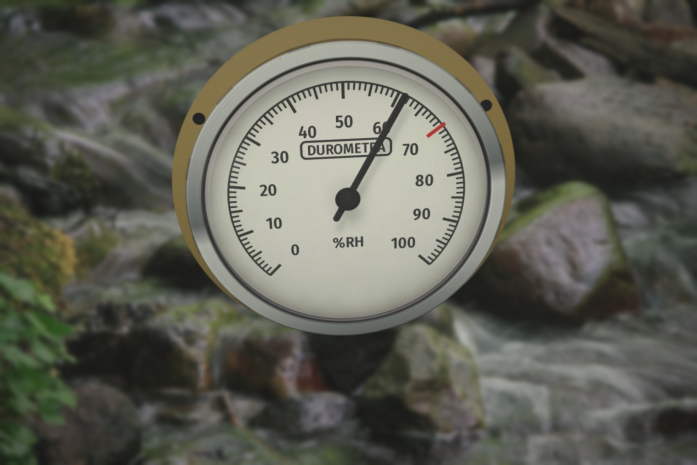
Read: **61** %
